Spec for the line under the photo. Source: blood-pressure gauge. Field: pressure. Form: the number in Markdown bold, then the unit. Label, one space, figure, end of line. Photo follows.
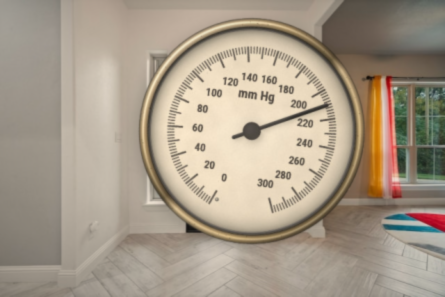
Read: **210** mmHg
